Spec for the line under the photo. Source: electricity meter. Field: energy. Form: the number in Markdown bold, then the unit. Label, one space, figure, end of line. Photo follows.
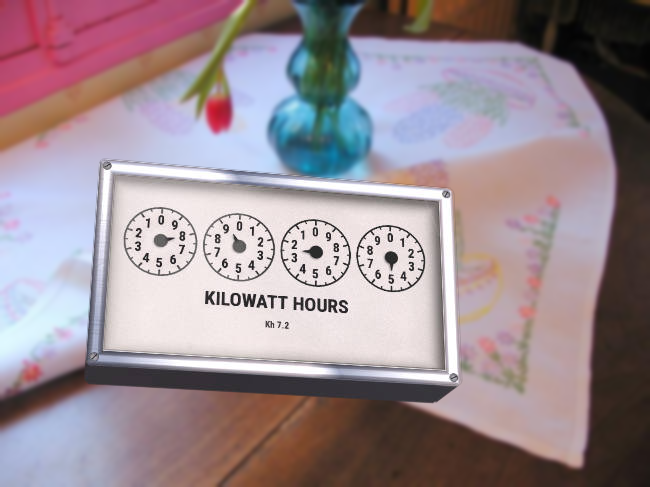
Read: **7925** kWh
